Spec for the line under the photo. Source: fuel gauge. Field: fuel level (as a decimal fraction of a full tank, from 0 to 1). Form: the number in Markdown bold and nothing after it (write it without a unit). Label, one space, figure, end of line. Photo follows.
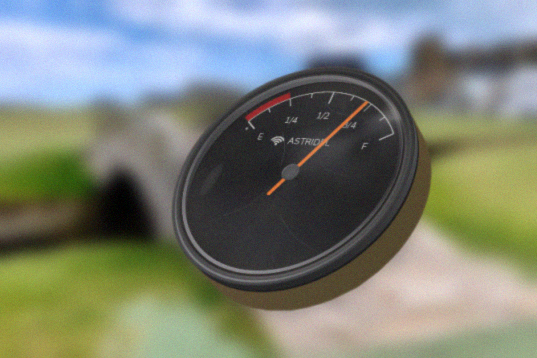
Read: **0.75**
